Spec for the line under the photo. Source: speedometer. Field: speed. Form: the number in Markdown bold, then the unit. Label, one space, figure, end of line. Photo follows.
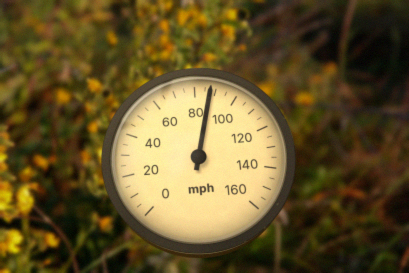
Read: **87.5** mph
